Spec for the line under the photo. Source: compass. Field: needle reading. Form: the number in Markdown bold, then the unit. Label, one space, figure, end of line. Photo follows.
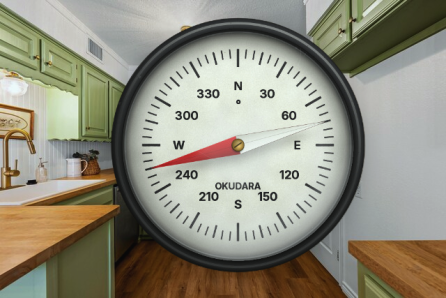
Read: **255** °
